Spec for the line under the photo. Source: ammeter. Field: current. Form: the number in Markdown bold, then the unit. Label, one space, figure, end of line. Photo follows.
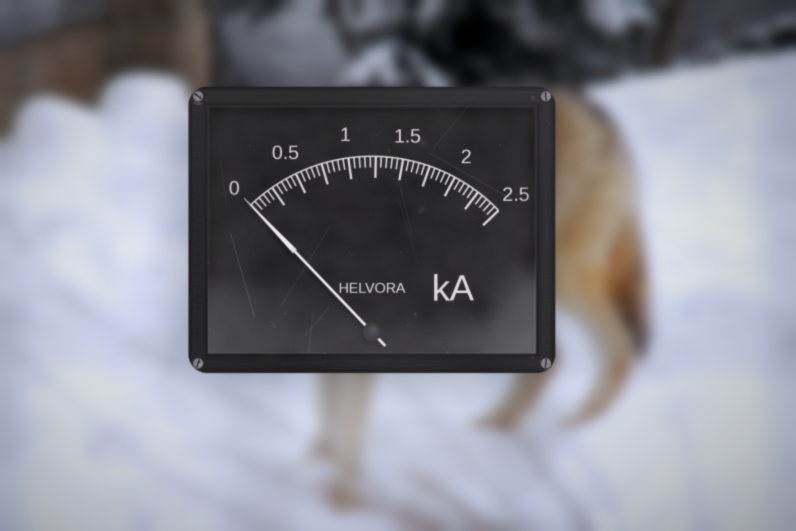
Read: **0** kA
